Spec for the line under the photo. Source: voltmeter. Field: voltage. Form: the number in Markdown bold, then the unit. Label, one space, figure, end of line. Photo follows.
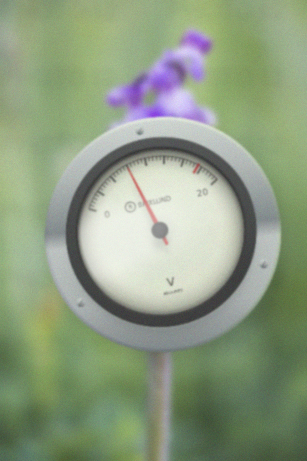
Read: **7.5** V
